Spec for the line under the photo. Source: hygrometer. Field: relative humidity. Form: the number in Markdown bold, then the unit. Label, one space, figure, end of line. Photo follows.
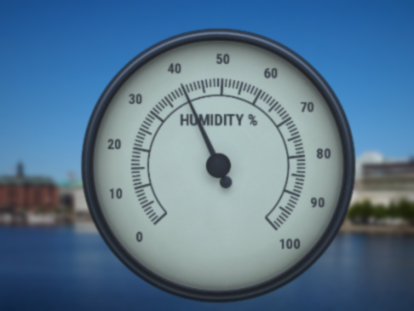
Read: **40** %
